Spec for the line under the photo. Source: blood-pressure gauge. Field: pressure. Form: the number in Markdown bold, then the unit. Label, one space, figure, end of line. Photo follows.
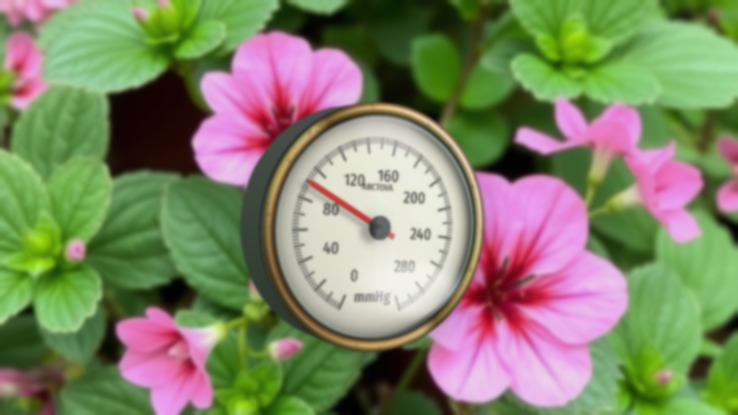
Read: **90** mmHg
